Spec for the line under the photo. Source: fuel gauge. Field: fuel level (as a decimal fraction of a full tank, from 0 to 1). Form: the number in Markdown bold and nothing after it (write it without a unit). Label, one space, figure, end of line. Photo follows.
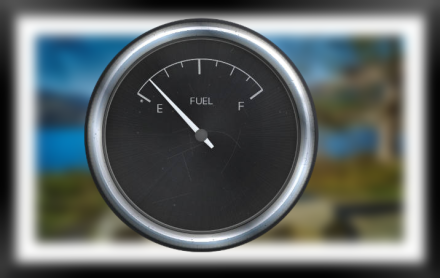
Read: **0.125**
